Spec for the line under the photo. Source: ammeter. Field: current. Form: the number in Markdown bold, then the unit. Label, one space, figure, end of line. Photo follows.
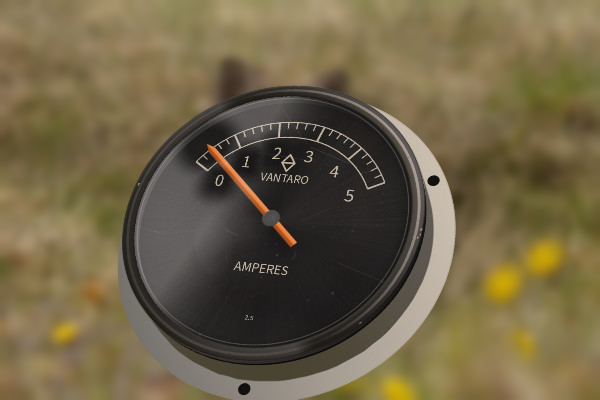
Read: **0.4** A
